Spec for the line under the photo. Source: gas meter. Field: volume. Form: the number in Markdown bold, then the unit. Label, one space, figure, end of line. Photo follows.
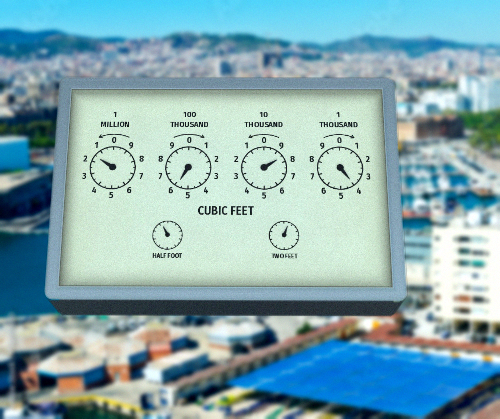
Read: **158400** ft³
